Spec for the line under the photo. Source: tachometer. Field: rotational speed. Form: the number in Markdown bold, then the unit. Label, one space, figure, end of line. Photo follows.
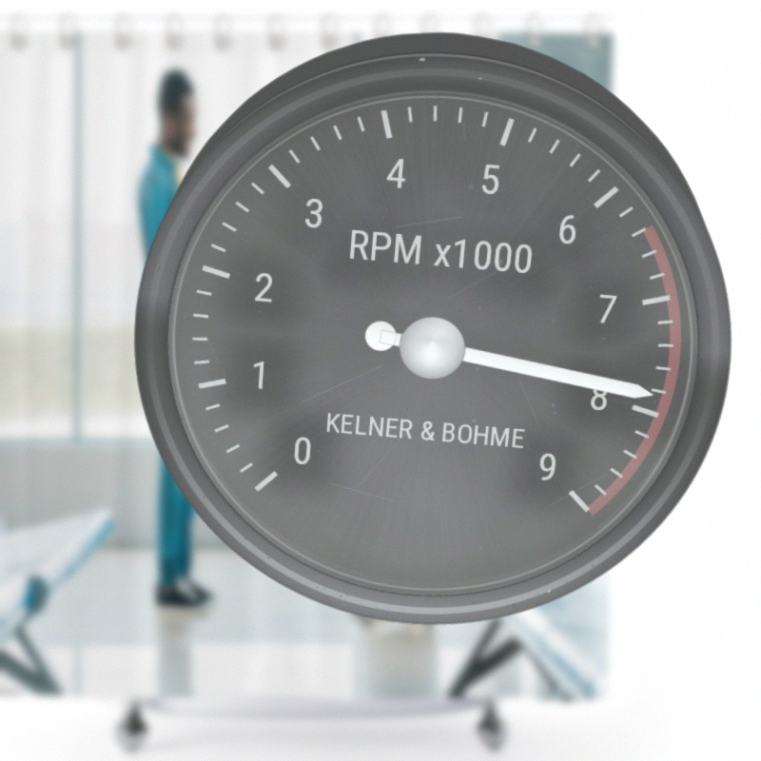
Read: **7800** rpm
